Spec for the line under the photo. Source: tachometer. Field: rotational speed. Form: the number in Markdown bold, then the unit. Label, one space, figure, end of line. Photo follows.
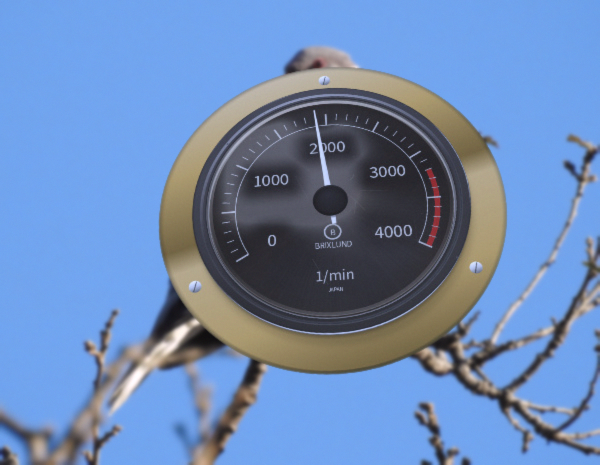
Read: **1900** rpm
